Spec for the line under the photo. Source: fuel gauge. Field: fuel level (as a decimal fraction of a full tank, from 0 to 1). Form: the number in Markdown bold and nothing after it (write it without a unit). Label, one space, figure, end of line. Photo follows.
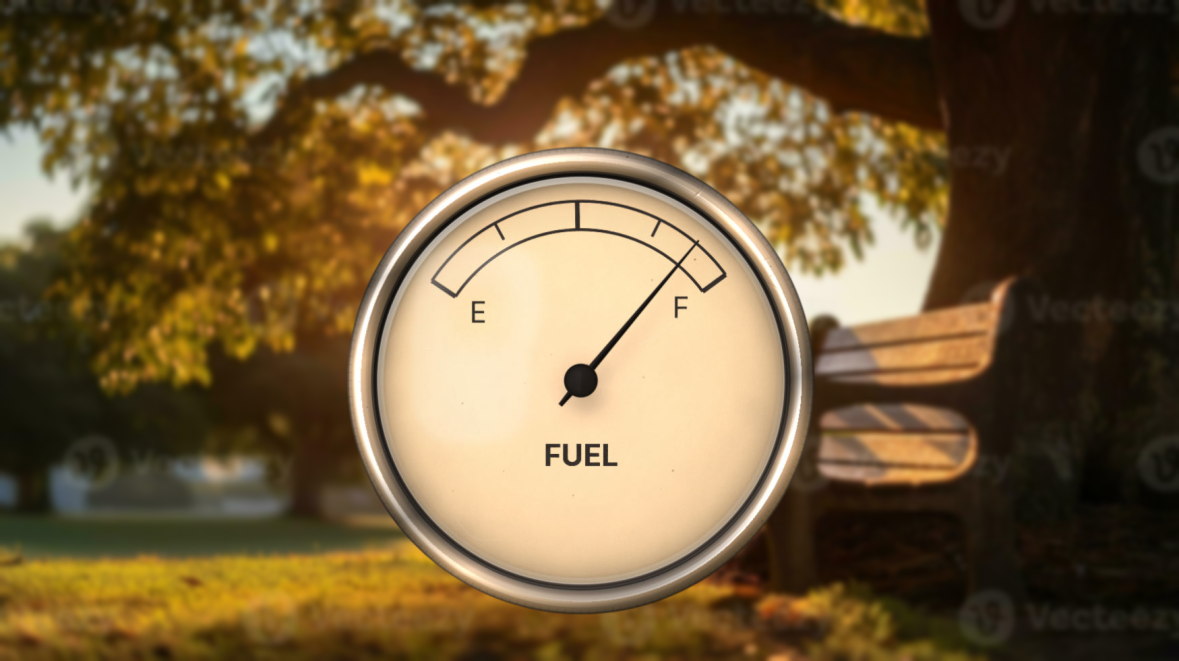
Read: **0.875**
